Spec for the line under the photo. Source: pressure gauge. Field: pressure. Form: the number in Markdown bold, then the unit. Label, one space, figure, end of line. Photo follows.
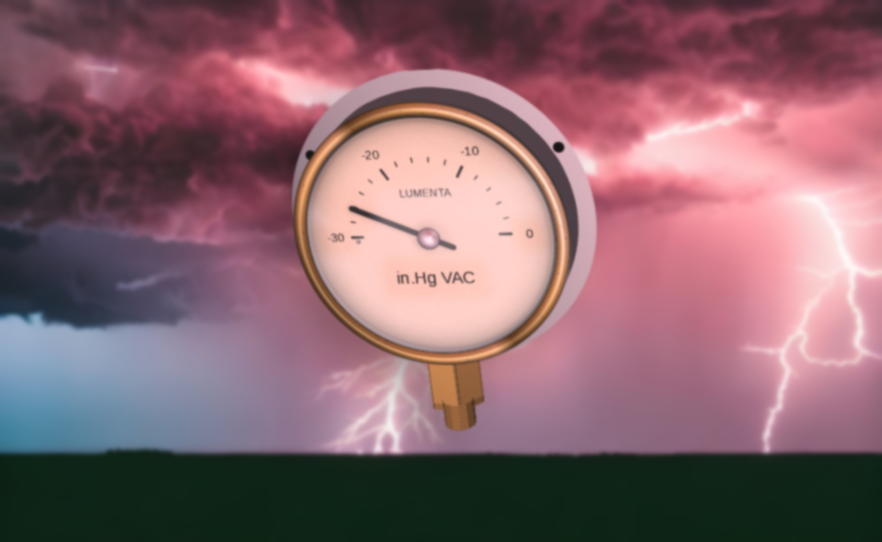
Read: **-26** inHg
